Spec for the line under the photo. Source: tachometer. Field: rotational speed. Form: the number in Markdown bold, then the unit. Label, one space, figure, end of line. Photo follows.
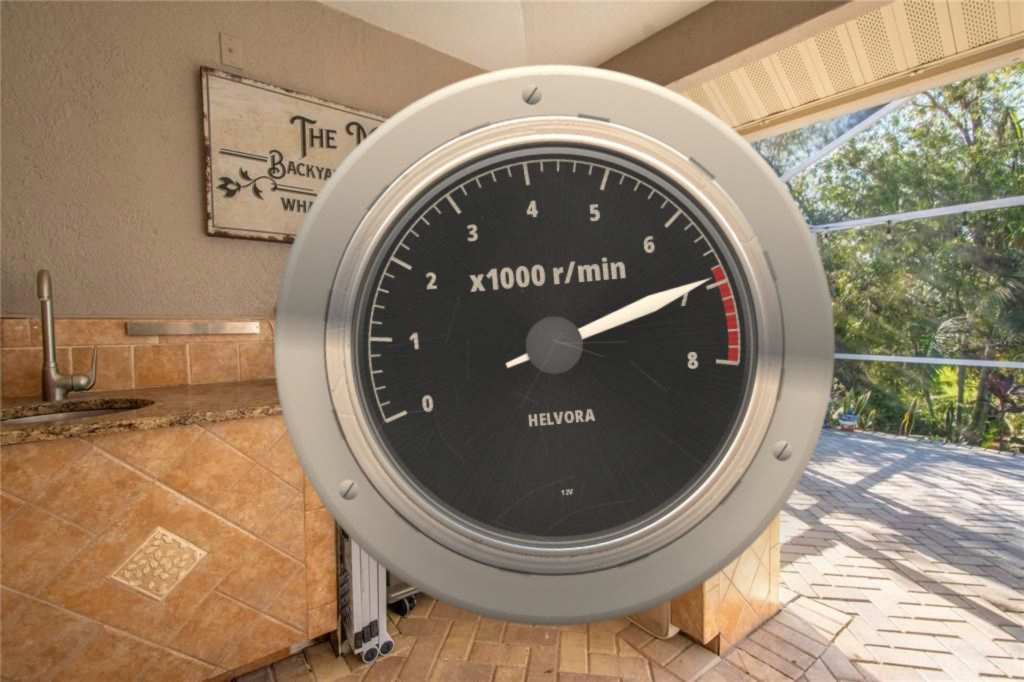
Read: **6900** rpm
